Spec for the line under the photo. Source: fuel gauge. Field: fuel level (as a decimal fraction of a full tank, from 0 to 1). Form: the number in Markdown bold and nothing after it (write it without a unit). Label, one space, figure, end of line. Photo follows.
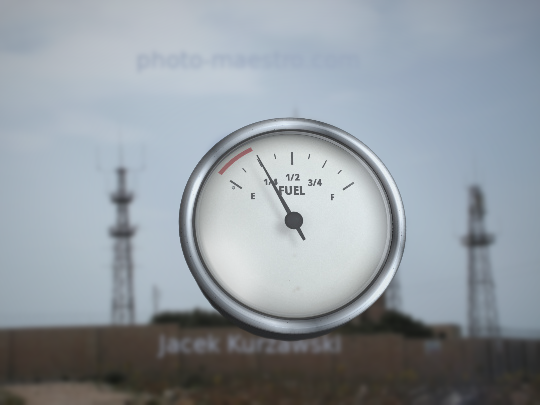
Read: **0.25**
